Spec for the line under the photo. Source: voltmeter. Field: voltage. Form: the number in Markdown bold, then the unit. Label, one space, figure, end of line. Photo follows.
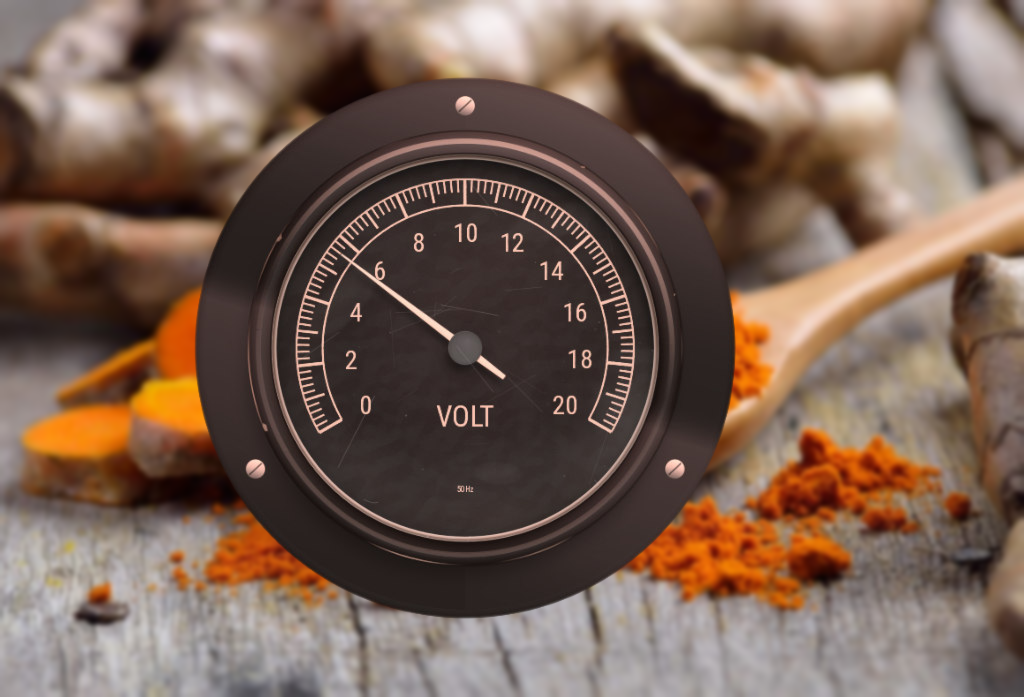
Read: **5.6** V
